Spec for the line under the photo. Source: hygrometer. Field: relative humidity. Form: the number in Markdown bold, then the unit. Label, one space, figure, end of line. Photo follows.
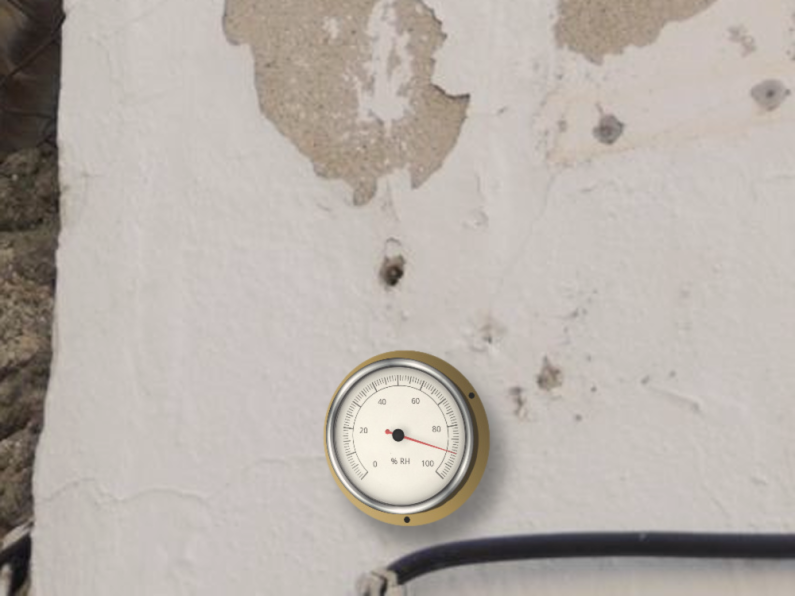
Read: **90** %
